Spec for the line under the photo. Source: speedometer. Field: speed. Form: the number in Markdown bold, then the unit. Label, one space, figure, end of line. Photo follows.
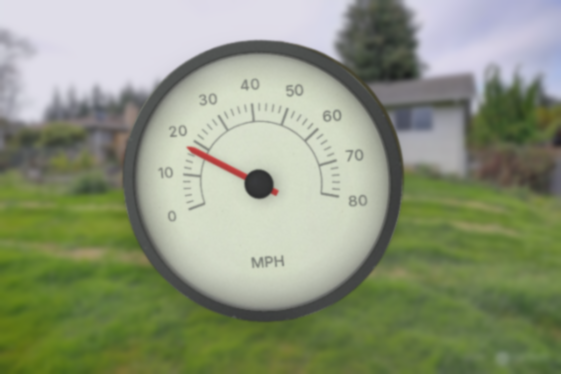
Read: **18** mph
